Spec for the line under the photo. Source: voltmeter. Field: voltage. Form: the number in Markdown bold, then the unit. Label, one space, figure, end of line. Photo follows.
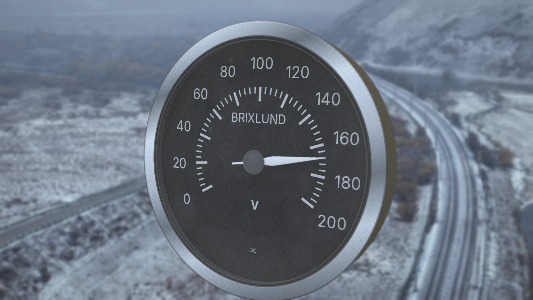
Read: **168** V
